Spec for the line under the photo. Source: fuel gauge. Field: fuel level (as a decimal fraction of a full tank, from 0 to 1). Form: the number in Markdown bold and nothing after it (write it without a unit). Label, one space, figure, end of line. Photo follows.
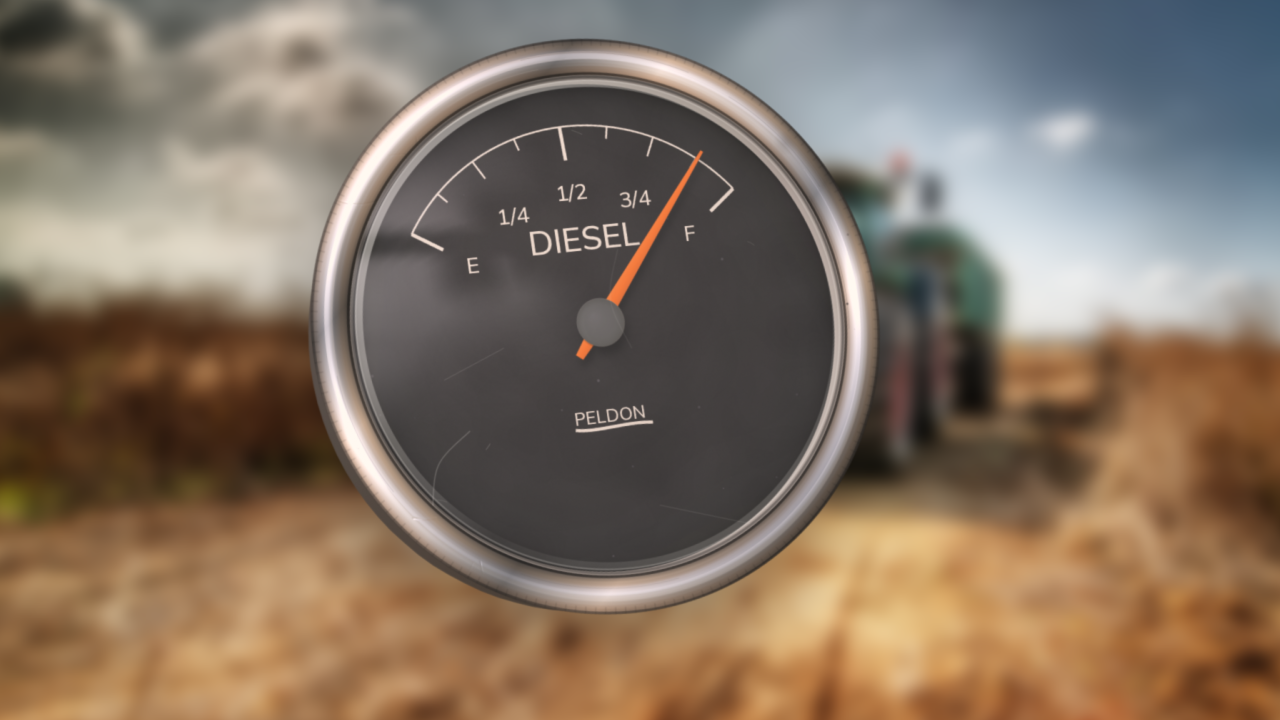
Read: **0.875**
